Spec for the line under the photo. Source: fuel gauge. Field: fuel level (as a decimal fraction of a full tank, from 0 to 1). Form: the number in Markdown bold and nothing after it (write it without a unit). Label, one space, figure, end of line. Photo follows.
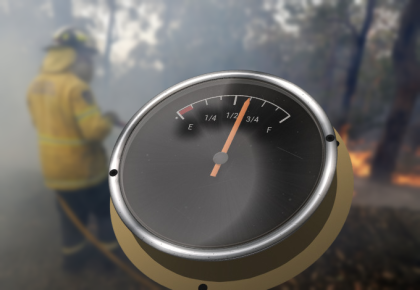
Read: **0.625**
